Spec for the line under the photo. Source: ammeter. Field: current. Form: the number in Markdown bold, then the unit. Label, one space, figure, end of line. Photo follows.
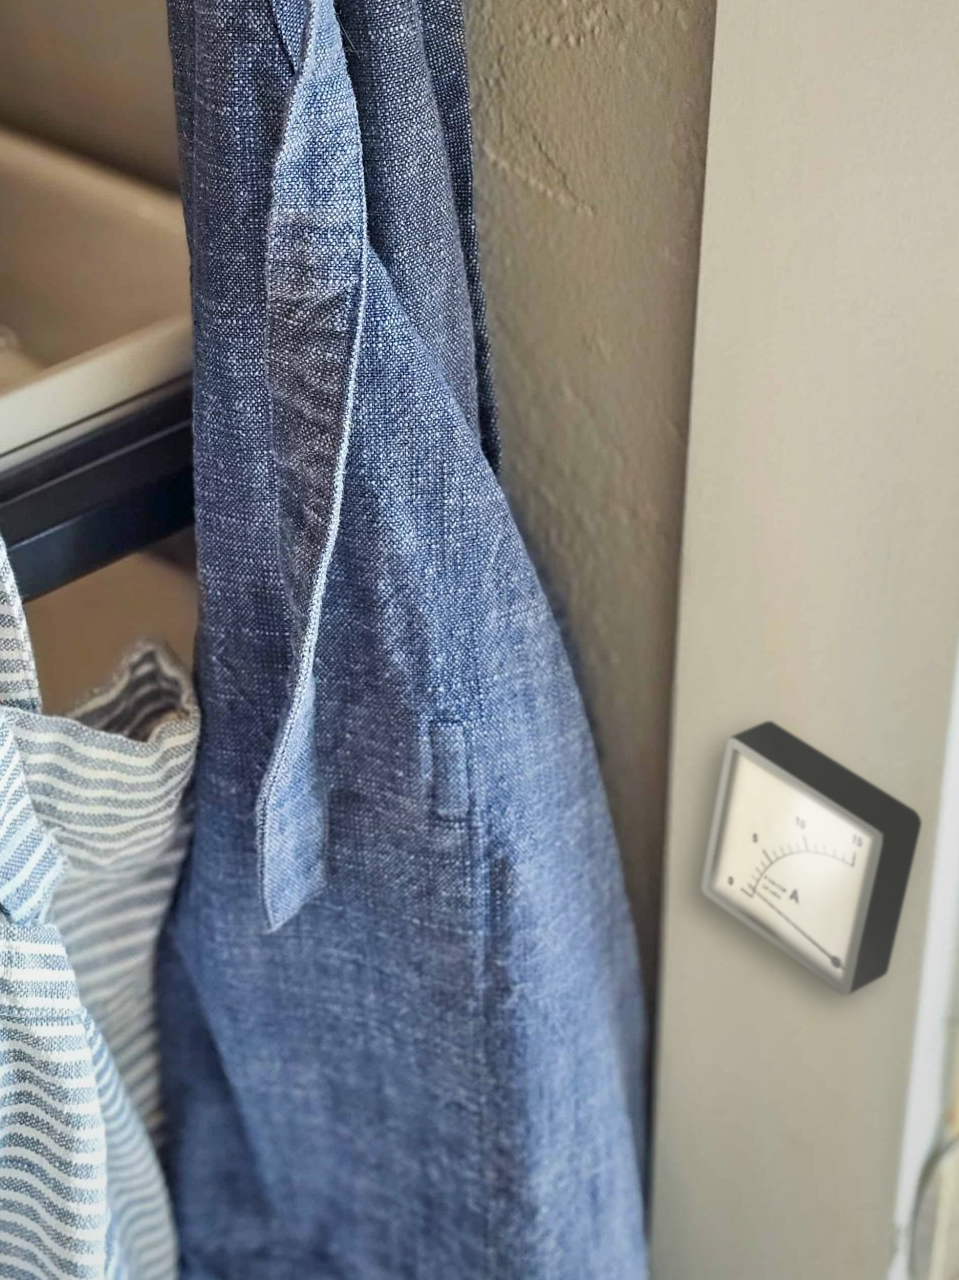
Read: **1** A
